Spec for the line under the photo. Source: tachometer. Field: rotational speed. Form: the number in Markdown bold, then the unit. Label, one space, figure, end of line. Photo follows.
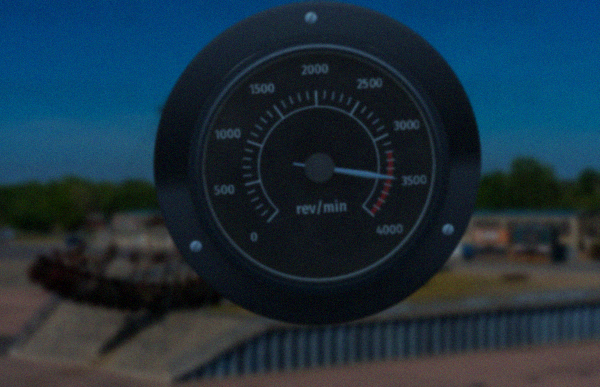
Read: **3500** rpm
